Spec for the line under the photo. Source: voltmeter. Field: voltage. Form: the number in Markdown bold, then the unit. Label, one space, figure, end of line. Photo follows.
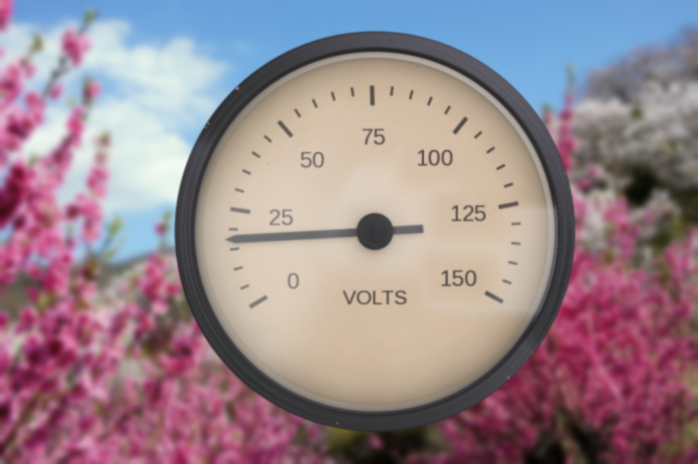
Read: **17.5** V
